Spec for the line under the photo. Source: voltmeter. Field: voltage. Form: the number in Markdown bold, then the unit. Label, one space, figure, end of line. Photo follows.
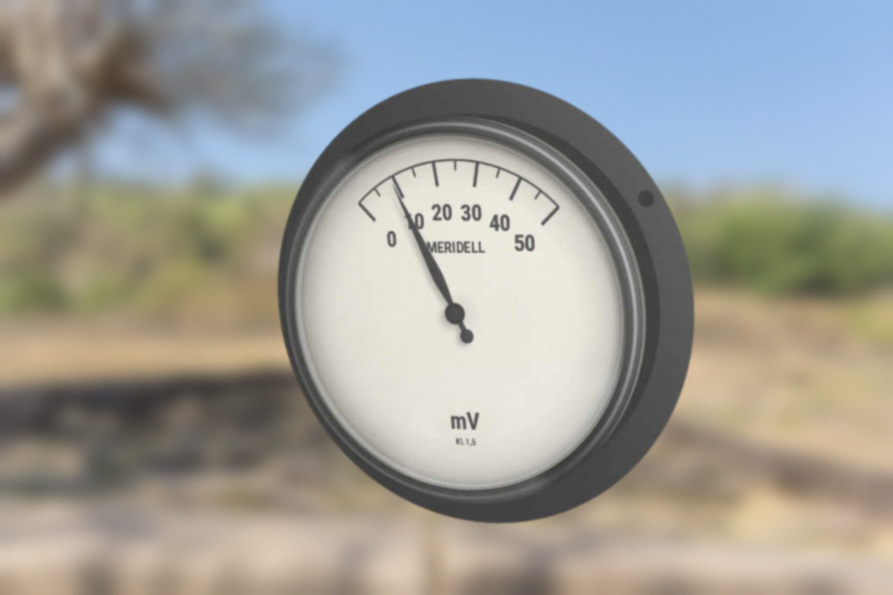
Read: **10** mV
